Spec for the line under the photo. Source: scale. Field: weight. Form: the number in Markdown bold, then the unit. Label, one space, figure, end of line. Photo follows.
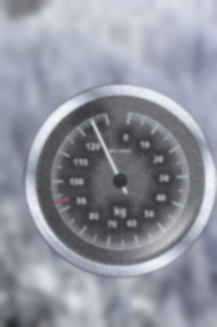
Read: **125** kg
